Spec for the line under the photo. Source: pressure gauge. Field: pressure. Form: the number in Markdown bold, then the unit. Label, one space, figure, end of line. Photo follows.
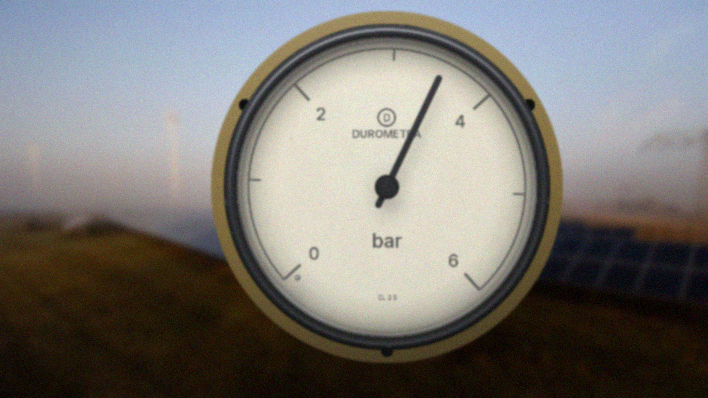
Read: **3.5** bar
